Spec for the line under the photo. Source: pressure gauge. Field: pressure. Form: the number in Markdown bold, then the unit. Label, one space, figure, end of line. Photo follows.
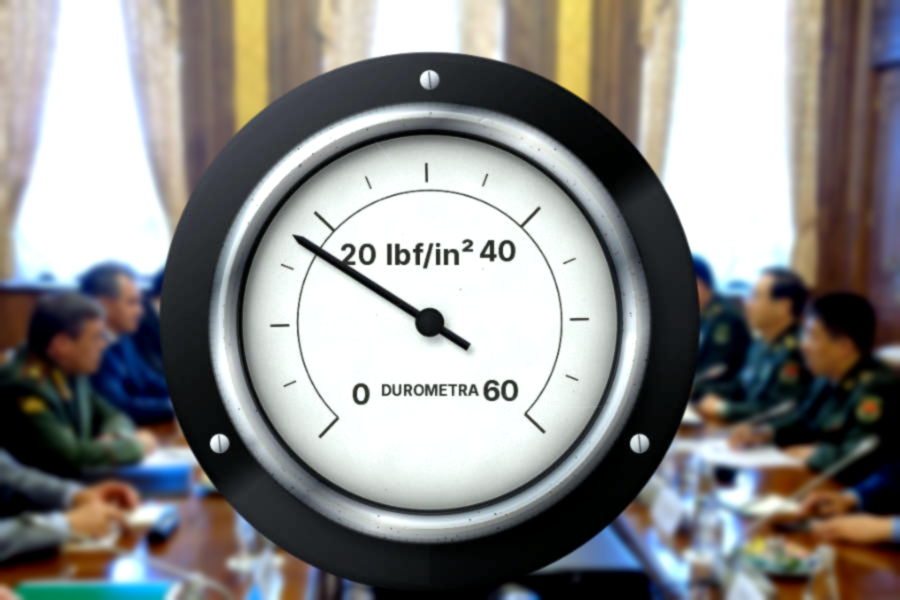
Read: **17.5** psi
